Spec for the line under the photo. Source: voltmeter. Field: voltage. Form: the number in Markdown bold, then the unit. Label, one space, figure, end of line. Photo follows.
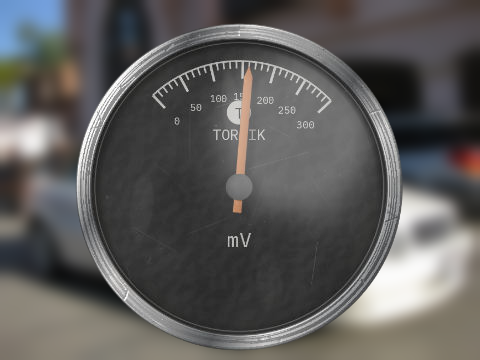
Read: **160** mV
